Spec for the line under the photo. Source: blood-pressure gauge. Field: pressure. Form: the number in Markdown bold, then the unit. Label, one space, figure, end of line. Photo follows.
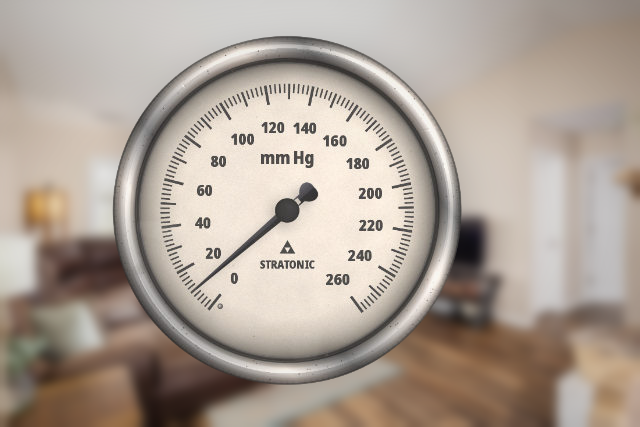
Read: **10** mmHg
